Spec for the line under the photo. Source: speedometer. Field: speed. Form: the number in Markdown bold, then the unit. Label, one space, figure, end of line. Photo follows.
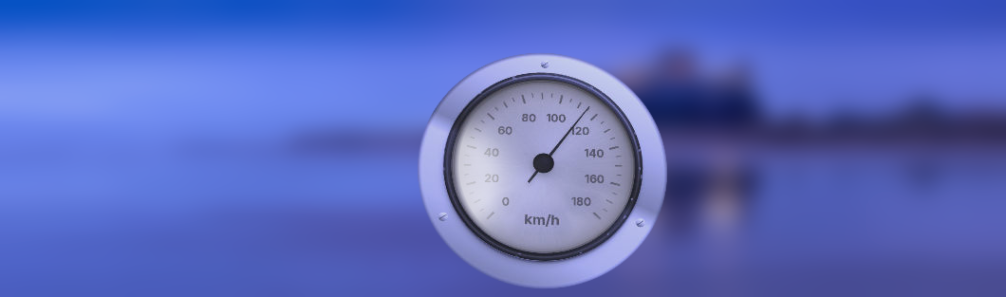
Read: **115** km/h
